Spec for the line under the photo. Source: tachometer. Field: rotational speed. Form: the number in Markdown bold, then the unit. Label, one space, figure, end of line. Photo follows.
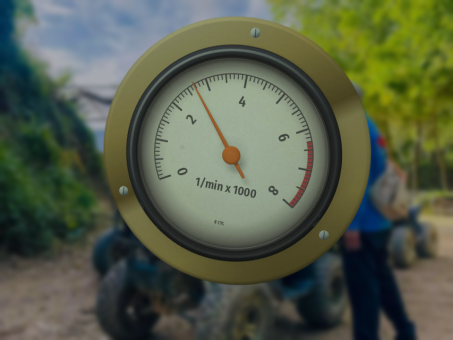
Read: **2700** rpm
